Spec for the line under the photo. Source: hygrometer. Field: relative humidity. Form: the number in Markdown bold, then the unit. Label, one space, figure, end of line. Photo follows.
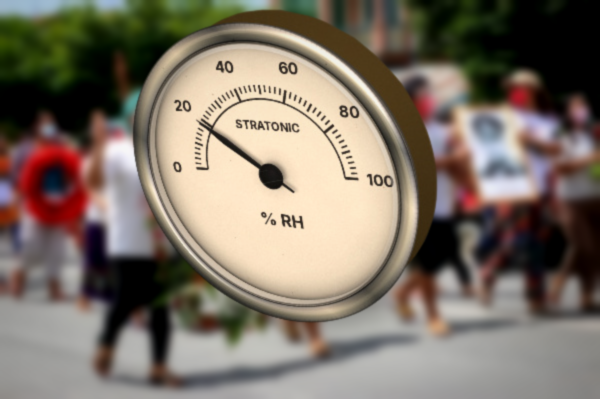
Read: **20** %
